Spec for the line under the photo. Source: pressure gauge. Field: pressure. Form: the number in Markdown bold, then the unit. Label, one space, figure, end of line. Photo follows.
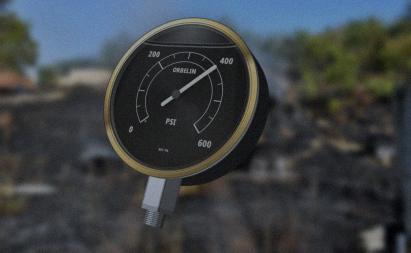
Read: **400** psi
